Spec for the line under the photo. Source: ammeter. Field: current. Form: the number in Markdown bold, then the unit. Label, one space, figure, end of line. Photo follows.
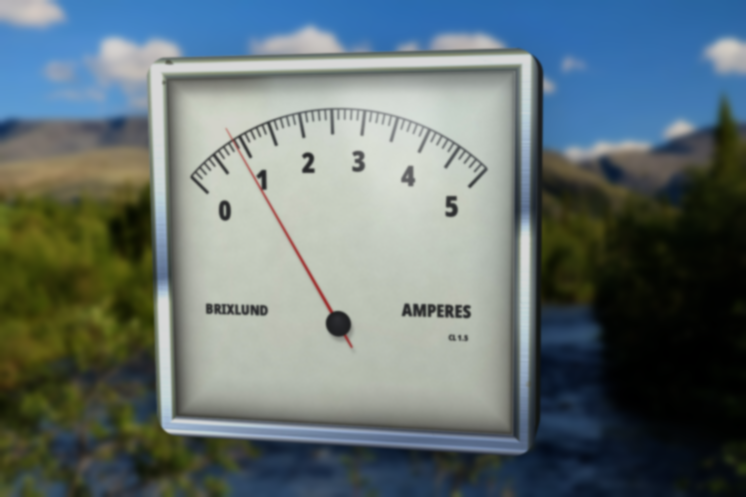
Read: **0.9** A
